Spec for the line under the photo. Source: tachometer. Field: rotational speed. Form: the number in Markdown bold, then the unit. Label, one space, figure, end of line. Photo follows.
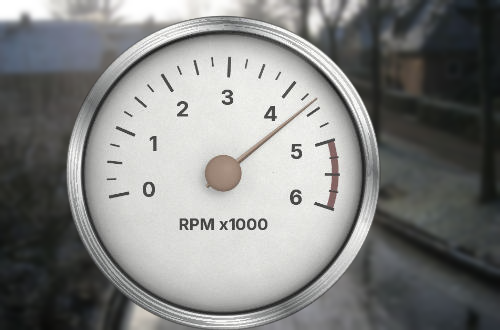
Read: **4375** rpm
